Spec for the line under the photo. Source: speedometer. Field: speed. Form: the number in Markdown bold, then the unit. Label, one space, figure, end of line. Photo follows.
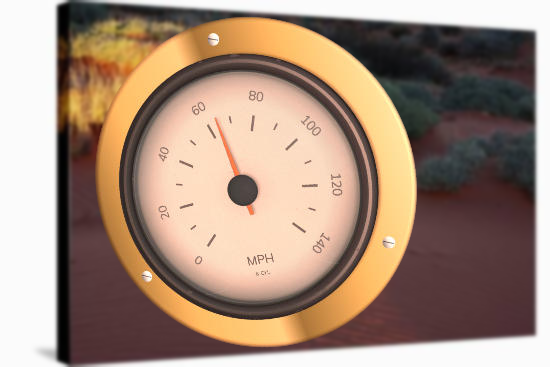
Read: **65** mph
